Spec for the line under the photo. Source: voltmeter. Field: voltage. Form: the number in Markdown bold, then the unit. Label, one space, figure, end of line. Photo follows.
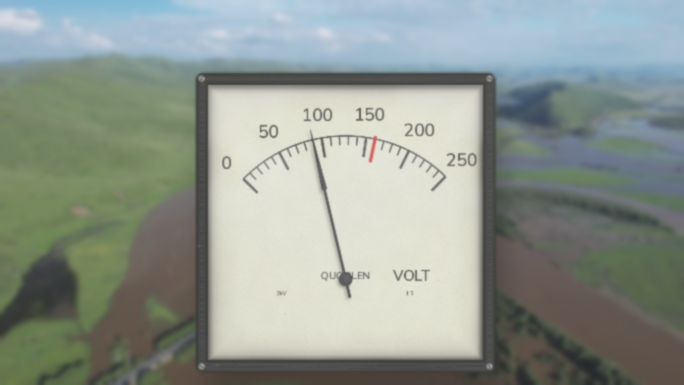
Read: **90** V
